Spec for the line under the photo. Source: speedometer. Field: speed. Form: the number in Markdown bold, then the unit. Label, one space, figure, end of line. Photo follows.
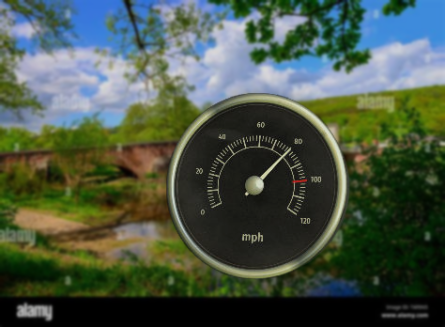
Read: **80** mph
